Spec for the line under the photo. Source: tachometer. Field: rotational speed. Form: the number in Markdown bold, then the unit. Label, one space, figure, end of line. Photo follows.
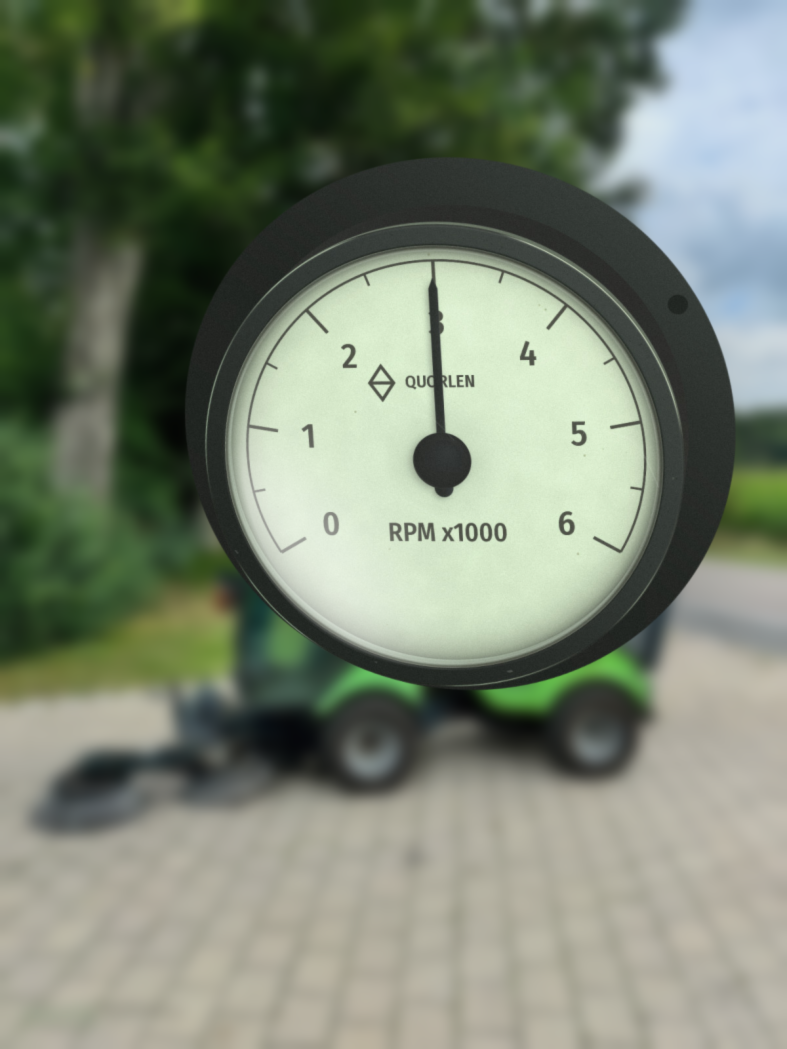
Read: **3000** rpm
